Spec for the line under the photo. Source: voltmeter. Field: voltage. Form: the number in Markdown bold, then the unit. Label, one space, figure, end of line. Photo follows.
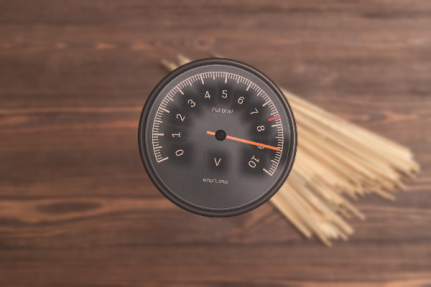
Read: **9** V
